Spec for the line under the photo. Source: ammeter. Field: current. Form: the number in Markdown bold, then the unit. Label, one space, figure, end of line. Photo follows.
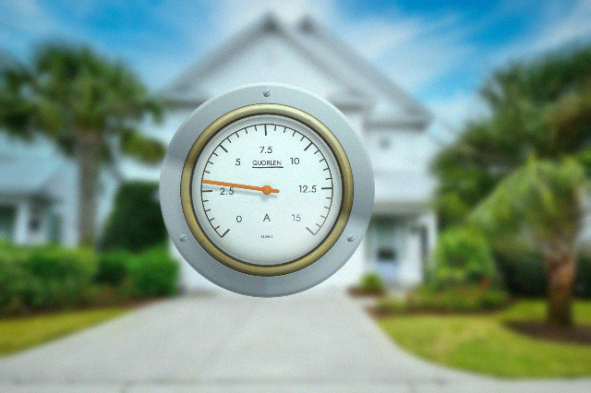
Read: **3** A
